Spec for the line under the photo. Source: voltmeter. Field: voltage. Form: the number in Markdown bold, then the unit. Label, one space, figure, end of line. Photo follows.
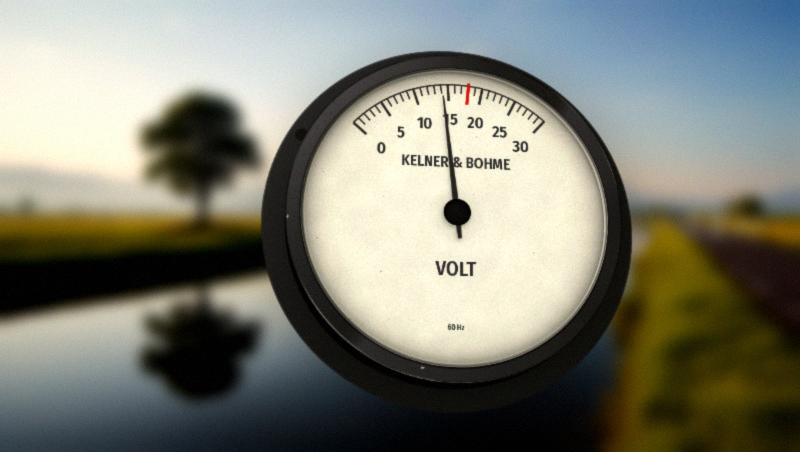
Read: **14** V
